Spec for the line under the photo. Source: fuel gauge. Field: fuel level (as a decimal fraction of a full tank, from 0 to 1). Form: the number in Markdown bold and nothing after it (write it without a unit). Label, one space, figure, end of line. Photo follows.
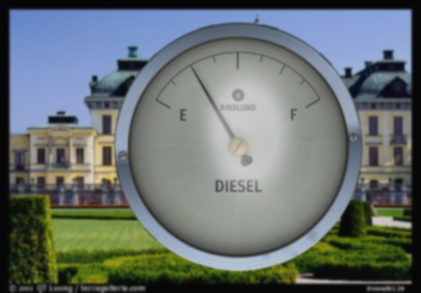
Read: **0.25**
